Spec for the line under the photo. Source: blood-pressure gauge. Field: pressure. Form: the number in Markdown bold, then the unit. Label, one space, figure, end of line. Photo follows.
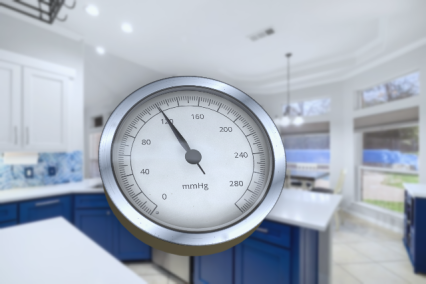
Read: **120** mmHg
